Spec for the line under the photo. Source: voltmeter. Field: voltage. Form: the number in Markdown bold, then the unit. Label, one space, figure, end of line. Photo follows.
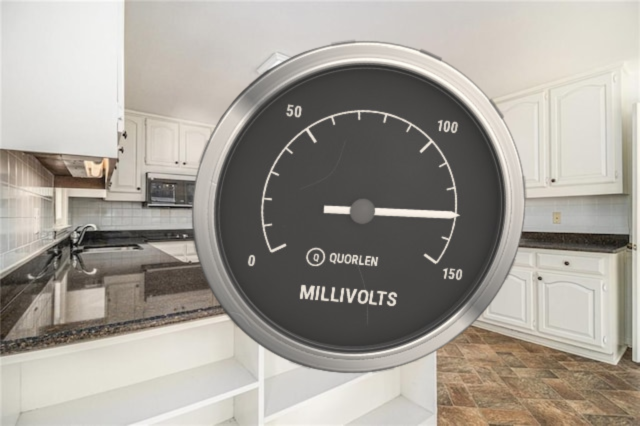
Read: **130** mV
